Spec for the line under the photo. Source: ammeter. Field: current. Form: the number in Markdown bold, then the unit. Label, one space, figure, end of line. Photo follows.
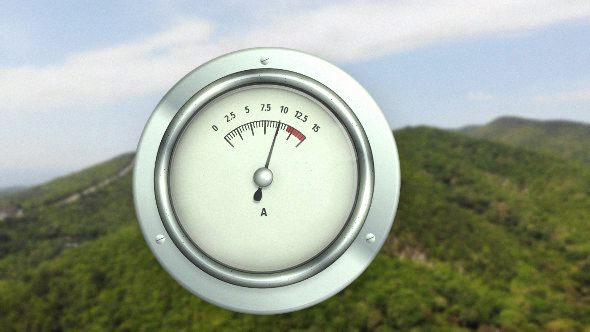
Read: **10** A
